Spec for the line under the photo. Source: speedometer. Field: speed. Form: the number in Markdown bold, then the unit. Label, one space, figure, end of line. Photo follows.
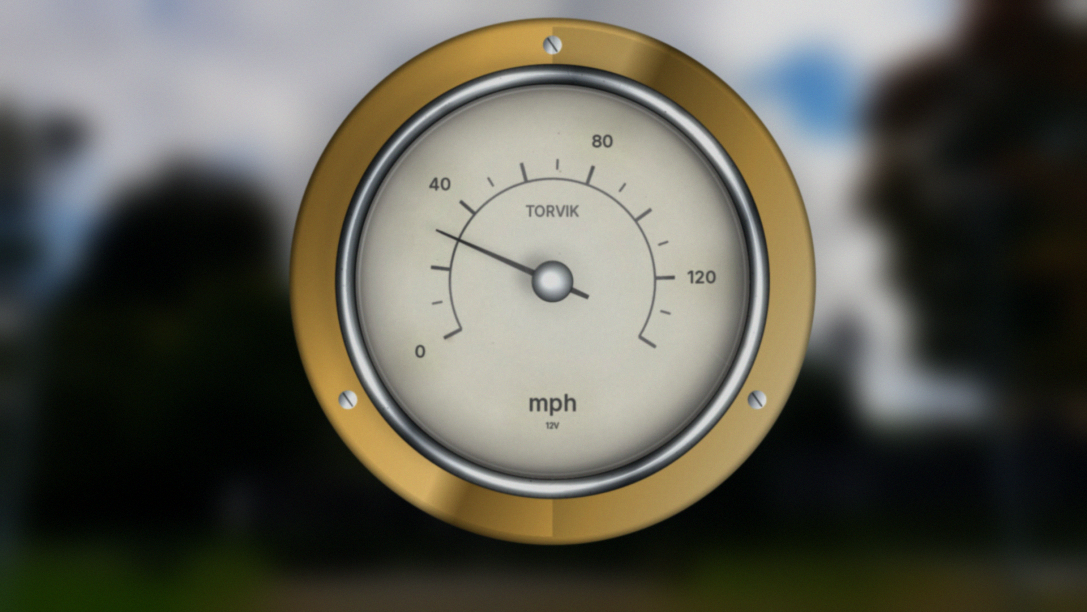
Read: **30** mph
